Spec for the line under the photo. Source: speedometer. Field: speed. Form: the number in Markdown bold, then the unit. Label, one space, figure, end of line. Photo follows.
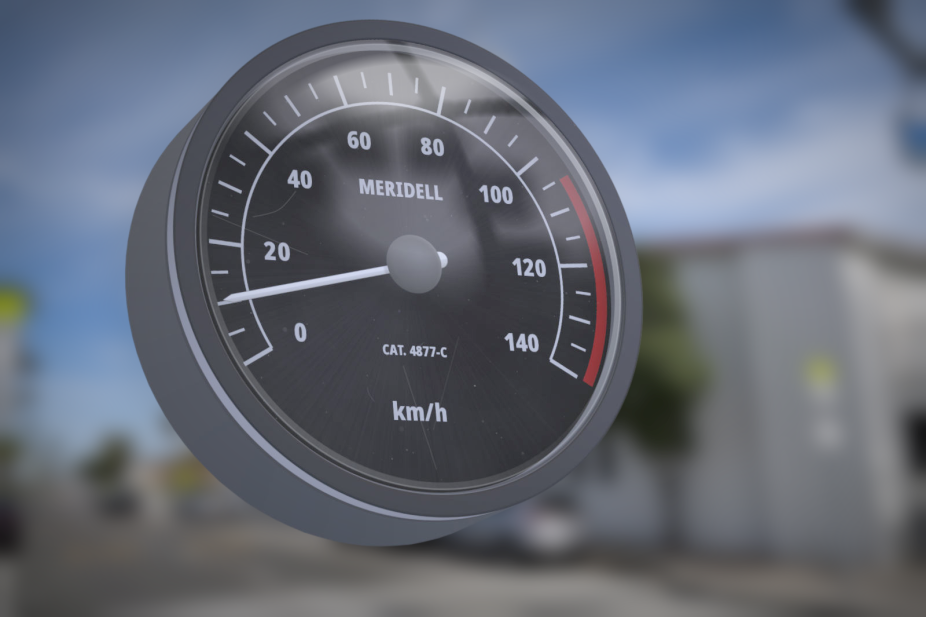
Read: **10** km/h
